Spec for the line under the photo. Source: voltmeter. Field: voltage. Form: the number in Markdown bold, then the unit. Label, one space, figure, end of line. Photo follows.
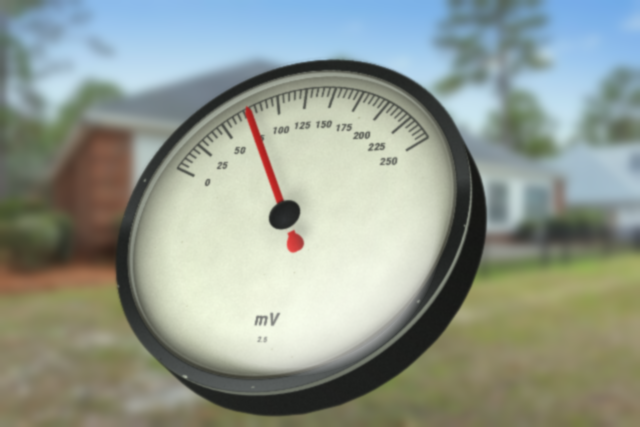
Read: **75** mV
